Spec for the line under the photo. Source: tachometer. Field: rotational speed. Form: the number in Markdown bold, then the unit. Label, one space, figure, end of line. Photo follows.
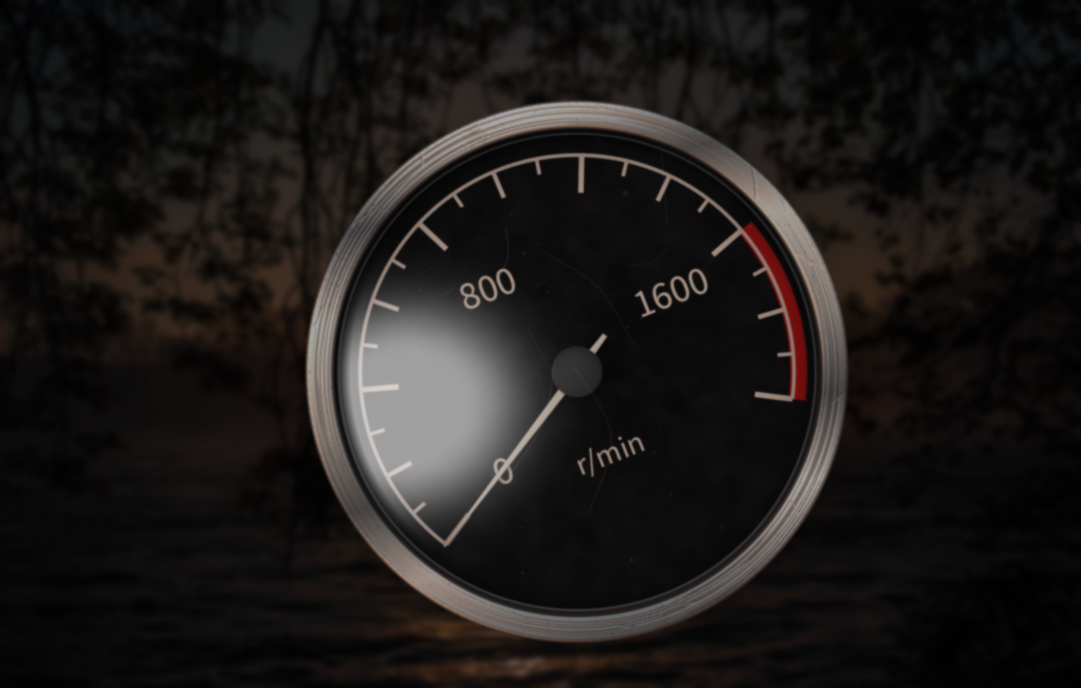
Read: **0** rpm
